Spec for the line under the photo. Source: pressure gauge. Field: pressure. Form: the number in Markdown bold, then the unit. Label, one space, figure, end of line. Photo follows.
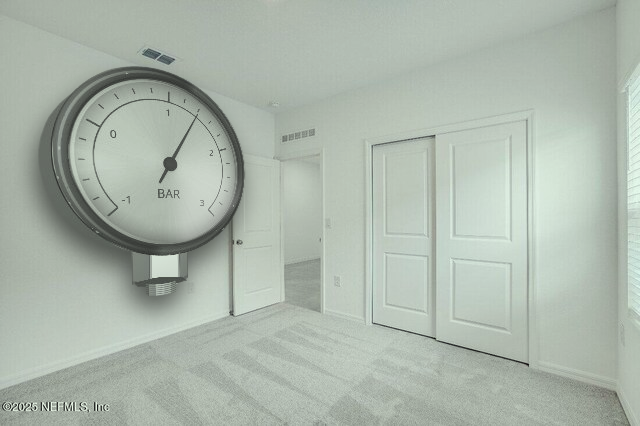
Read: **1.4** bar
